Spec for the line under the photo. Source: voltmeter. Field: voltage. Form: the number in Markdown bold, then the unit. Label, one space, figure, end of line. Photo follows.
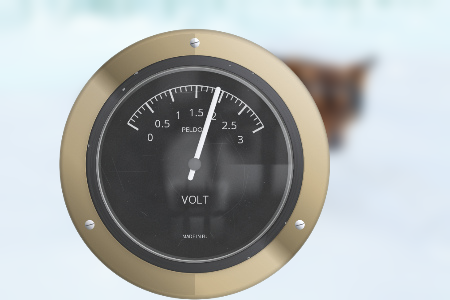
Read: **1.9** V
